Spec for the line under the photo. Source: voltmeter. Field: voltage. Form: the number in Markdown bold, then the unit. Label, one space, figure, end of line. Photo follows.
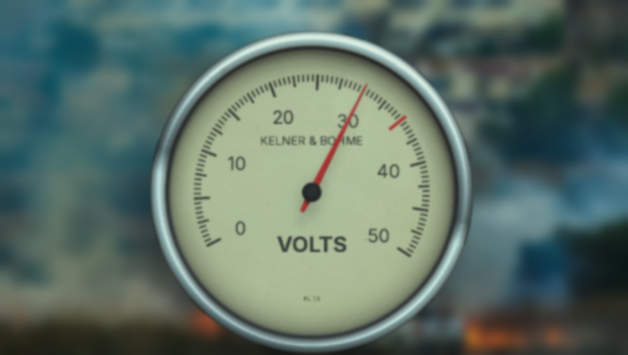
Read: **30** V
